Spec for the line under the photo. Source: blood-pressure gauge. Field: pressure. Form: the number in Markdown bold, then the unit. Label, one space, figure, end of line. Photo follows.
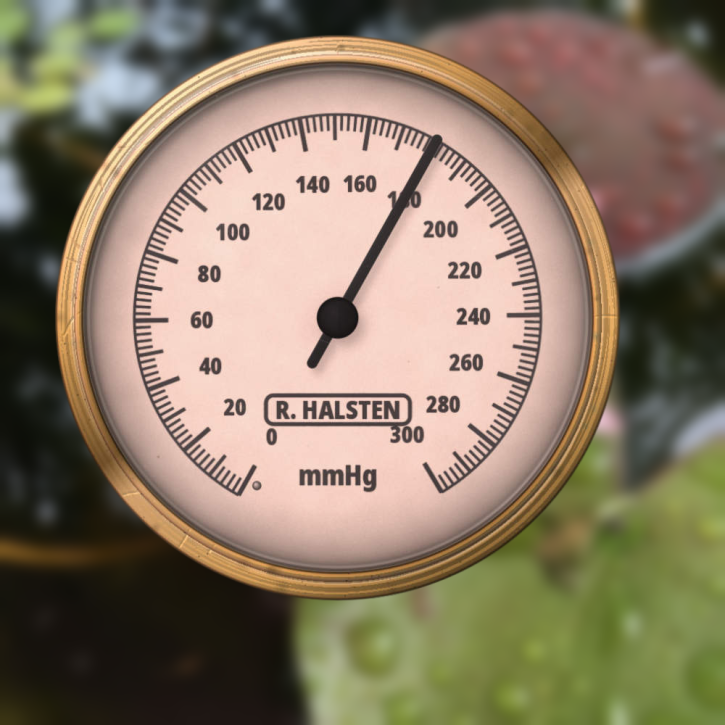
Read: **180** mmHg
